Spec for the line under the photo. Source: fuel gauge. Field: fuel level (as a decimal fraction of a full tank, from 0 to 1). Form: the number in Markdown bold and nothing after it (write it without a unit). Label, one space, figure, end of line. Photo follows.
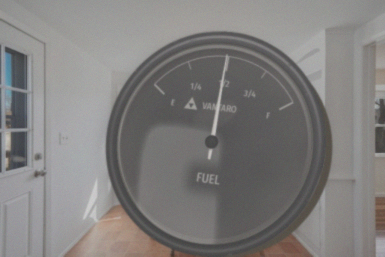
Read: **0.5**
